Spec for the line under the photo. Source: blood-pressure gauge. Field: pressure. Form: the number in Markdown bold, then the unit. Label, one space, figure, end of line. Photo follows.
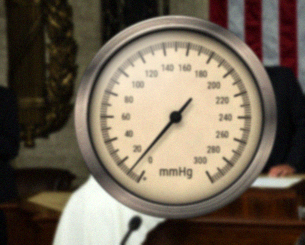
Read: **10** mmHg
